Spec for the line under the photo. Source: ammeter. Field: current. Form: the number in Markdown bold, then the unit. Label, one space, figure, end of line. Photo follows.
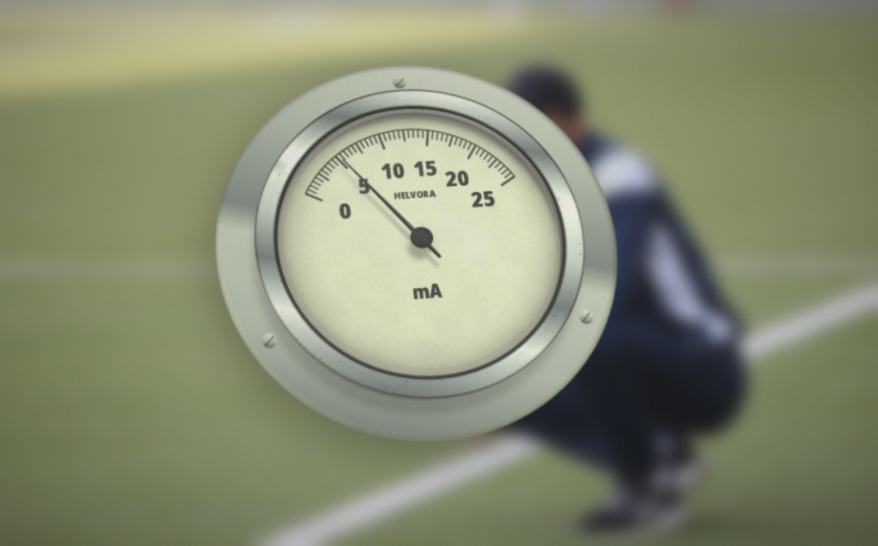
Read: **5** mA
